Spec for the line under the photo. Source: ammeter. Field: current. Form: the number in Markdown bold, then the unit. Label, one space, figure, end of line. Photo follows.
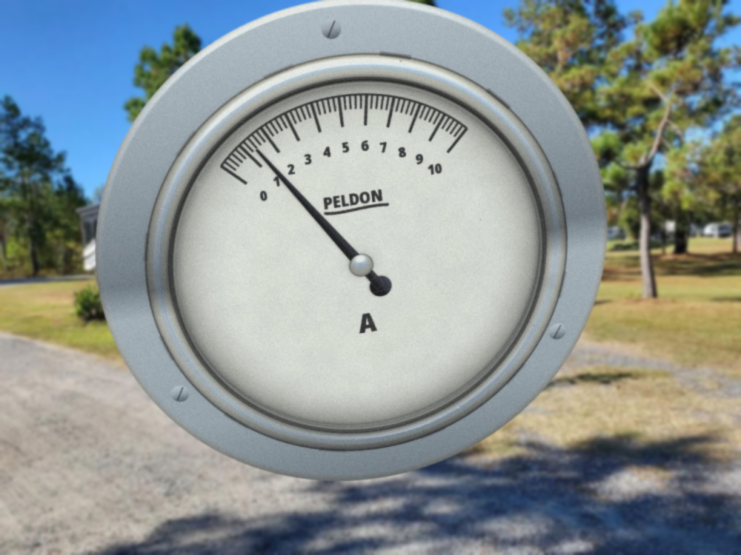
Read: **1.4** A
